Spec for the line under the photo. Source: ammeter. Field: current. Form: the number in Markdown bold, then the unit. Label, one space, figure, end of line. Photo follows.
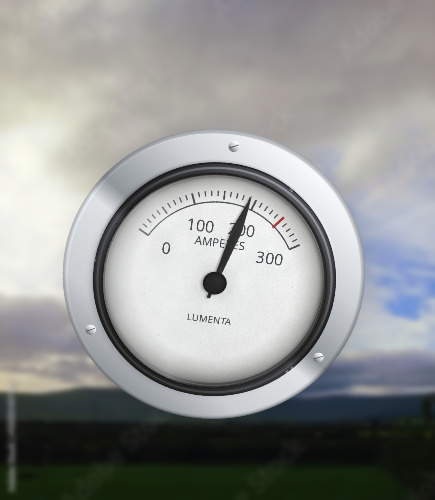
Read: **190** A
